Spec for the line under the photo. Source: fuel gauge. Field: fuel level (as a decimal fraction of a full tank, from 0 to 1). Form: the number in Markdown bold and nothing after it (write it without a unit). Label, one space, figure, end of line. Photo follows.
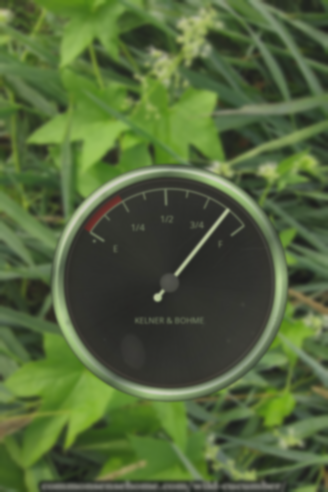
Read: **0.875**
